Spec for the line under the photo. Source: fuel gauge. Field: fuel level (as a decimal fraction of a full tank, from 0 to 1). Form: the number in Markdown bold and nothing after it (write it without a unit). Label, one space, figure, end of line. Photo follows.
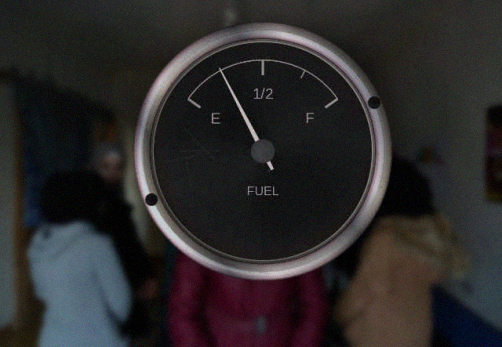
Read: **0.25**
